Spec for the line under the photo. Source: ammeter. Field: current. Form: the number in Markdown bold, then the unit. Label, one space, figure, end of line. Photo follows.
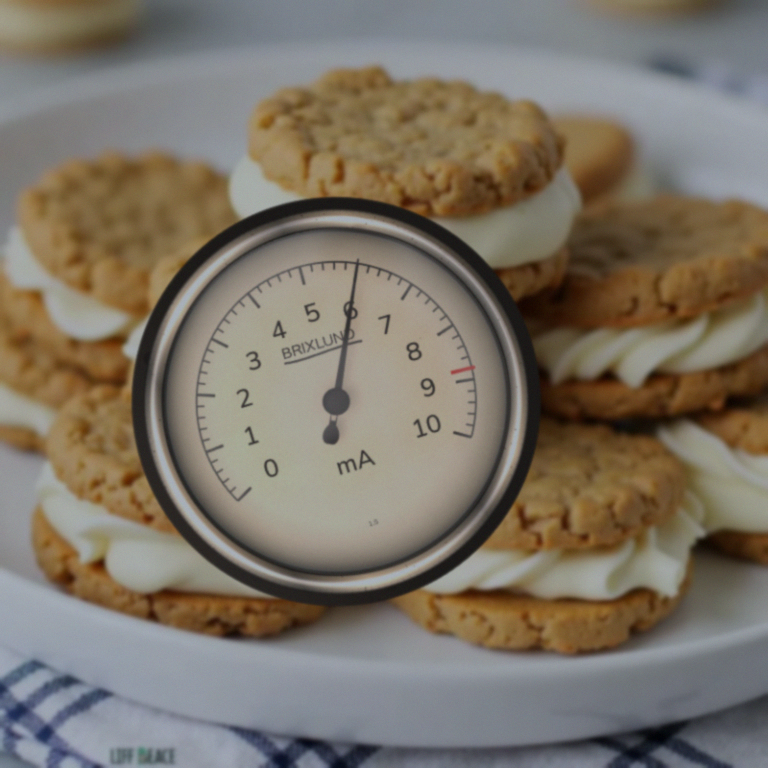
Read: **6** mA
